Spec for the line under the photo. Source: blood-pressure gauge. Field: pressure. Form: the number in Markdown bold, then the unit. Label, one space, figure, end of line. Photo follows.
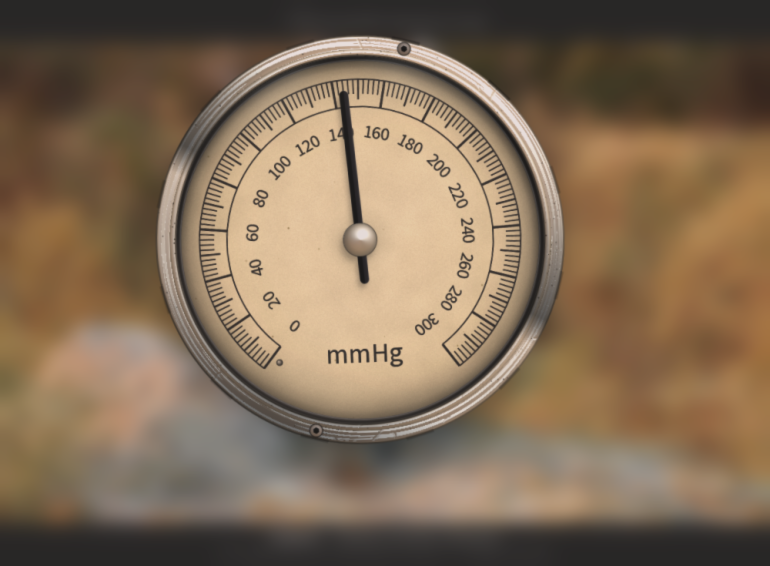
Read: **144** mmHg
